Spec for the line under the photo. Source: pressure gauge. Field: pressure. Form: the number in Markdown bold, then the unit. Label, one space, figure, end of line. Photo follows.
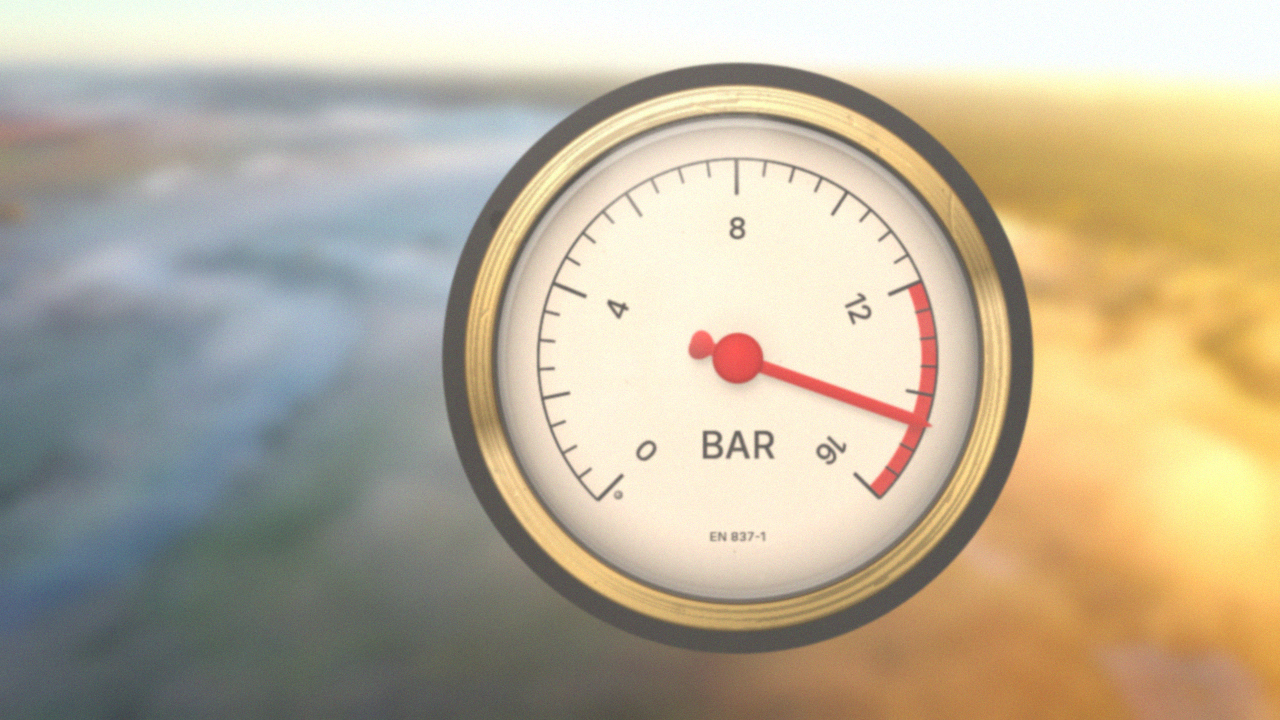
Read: **14.5** bar
